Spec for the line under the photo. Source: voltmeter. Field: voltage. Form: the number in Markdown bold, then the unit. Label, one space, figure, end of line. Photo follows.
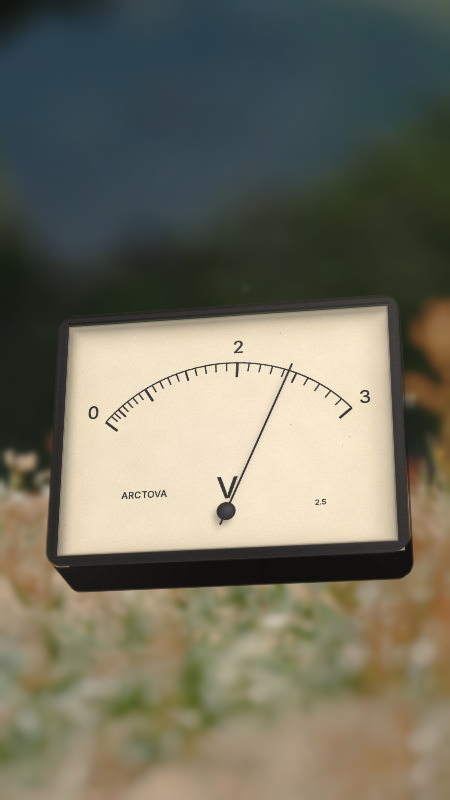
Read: **2.45** V
